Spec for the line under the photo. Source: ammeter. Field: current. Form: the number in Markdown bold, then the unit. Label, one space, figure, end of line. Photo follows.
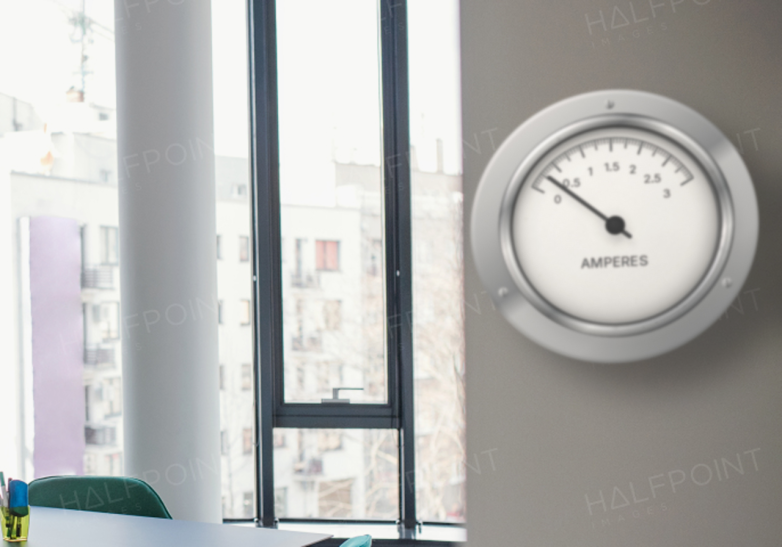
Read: **0.25** A
